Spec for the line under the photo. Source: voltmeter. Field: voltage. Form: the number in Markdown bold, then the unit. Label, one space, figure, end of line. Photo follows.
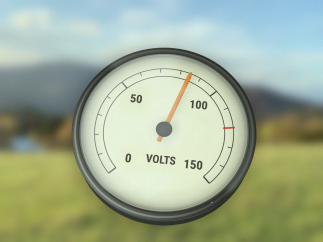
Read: **85** V
